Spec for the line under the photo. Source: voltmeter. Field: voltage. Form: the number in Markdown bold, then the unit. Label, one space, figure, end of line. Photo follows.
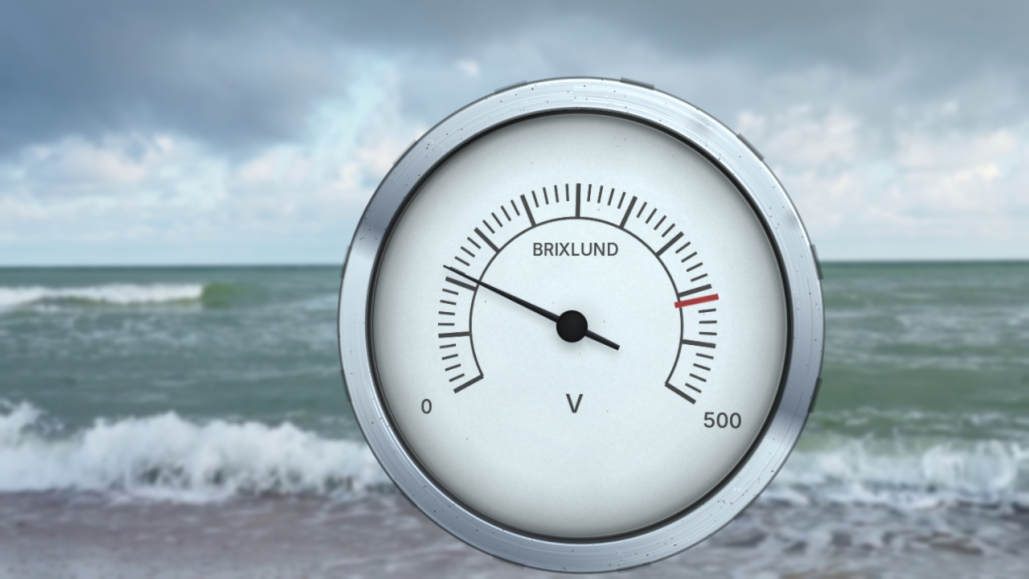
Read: **110** V
